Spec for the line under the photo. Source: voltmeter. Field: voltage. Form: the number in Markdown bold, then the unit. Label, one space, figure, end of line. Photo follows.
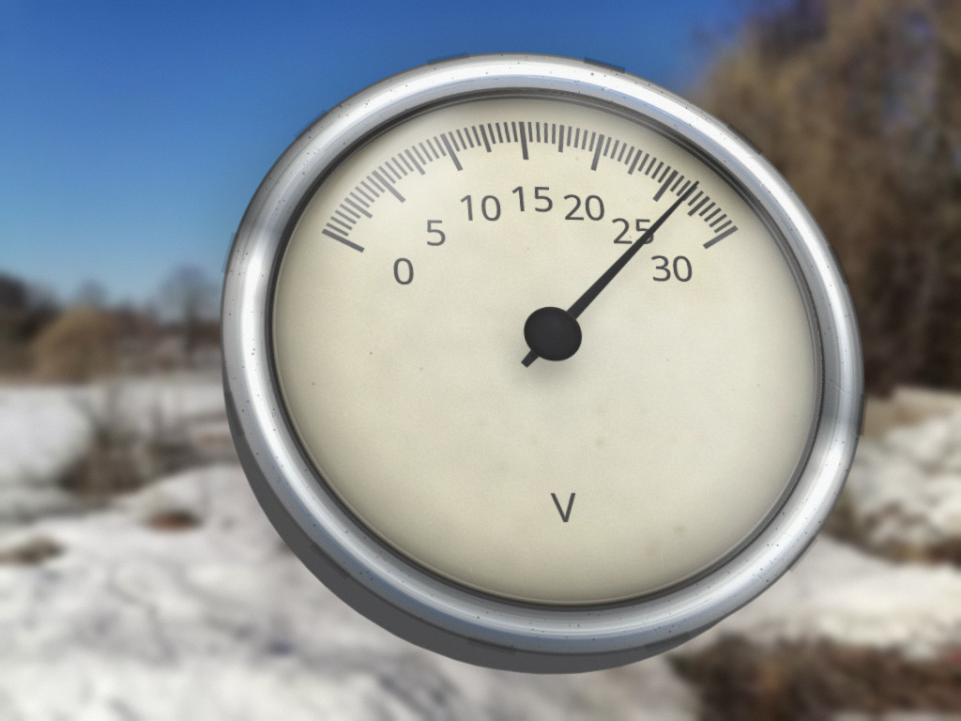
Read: **26.5** V
